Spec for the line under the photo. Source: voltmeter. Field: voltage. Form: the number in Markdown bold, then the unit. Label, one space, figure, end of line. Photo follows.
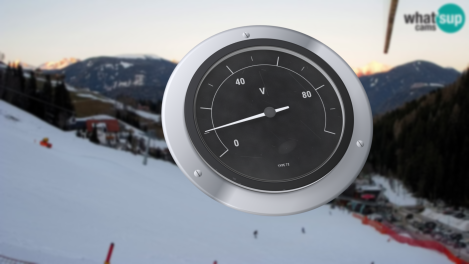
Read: **10** V
